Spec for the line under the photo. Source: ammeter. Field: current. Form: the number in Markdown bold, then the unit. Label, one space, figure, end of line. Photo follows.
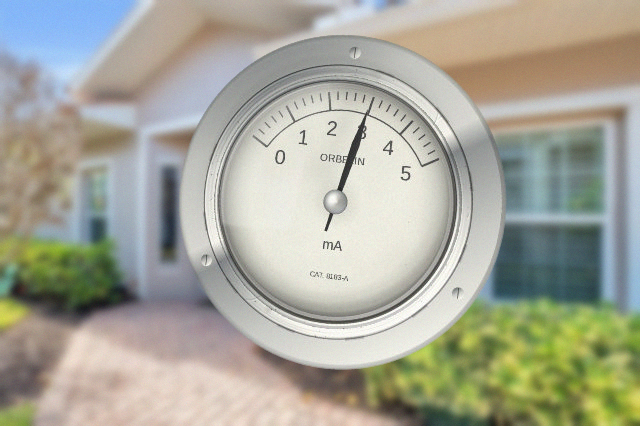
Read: **3** mA
